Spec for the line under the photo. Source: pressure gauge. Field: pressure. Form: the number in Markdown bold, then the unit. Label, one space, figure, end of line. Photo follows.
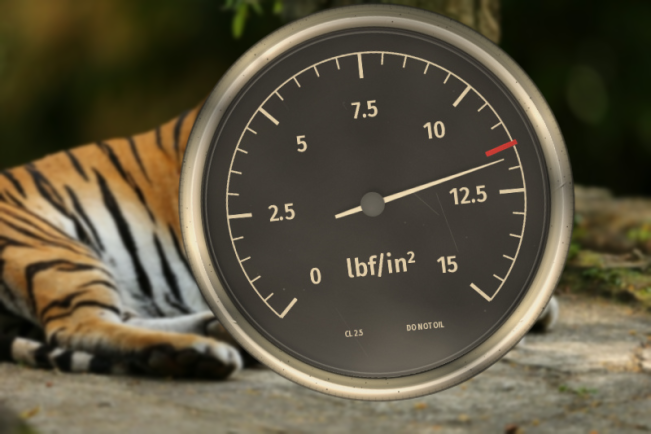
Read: **11.75** psi
